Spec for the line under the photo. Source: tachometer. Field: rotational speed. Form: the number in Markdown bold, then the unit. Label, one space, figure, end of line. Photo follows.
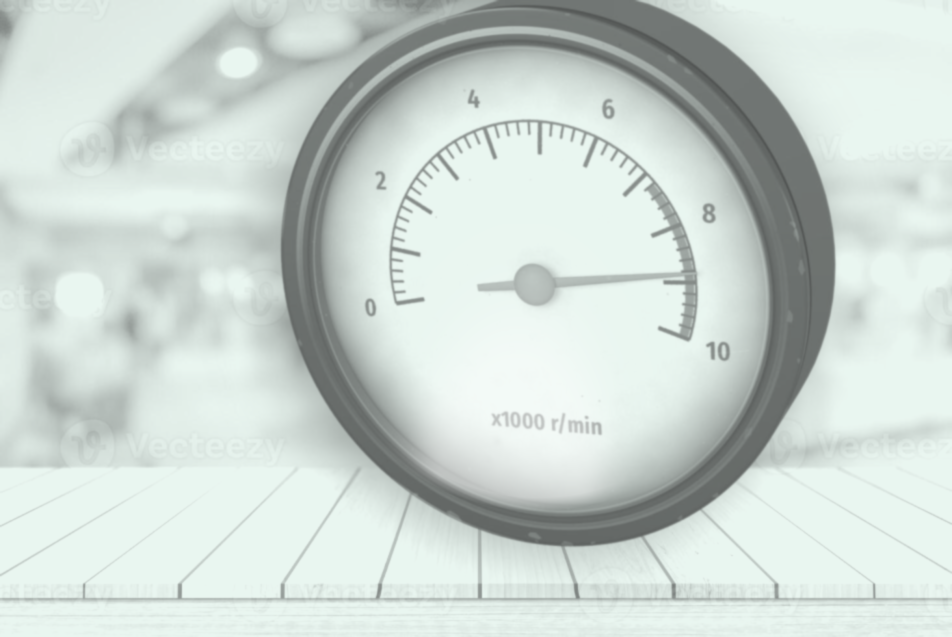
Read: **8800** rpm
